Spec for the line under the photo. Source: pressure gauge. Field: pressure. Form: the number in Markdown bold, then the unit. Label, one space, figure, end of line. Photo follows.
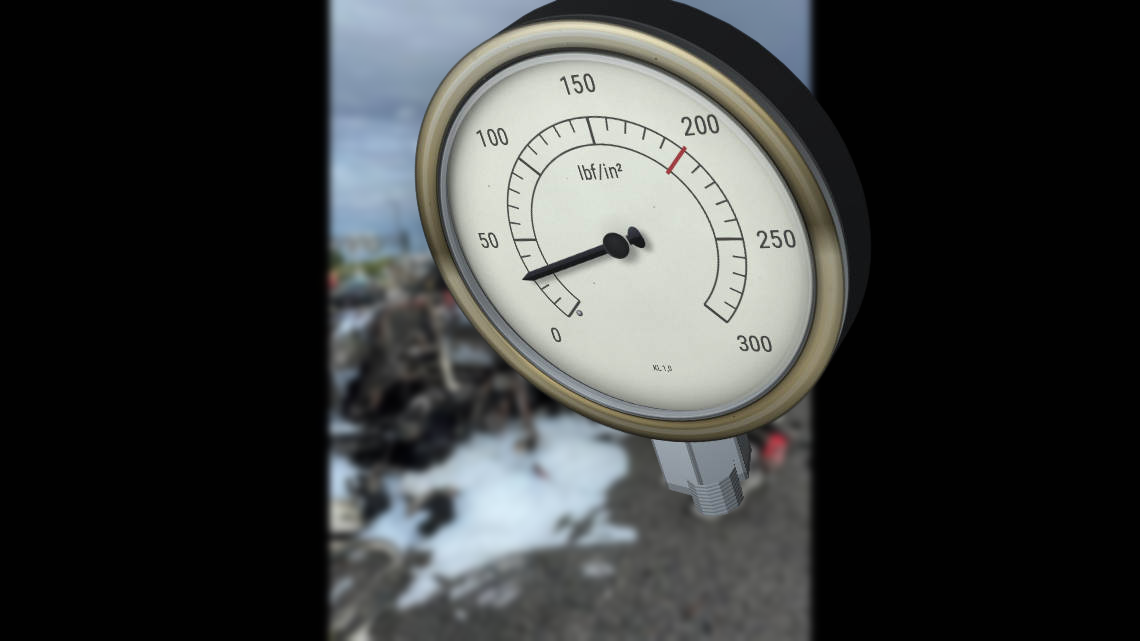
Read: **30** psi
